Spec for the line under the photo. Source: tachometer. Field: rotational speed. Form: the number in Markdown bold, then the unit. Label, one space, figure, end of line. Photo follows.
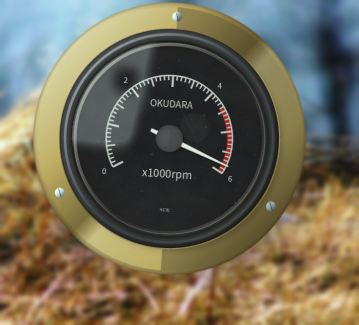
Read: **5800** rpm
